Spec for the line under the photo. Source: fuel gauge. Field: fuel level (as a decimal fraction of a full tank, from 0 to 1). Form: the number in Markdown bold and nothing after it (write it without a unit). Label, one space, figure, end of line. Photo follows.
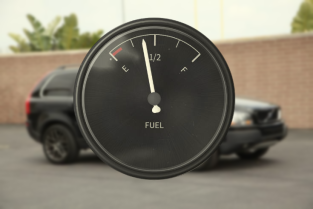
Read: **0.375**
